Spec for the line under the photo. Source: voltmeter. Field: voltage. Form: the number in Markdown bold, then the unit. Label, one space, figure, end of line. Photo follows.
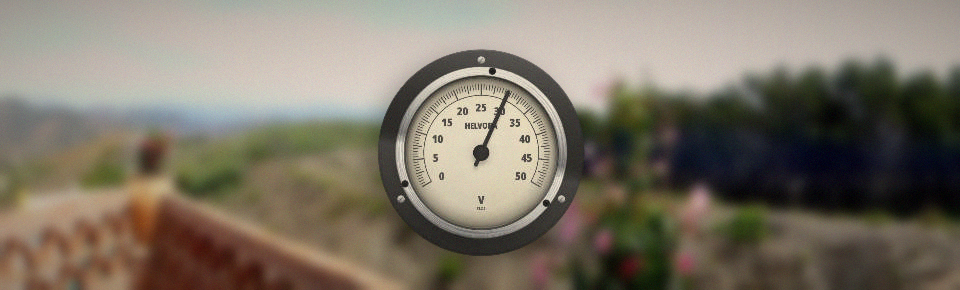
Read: **30** V
